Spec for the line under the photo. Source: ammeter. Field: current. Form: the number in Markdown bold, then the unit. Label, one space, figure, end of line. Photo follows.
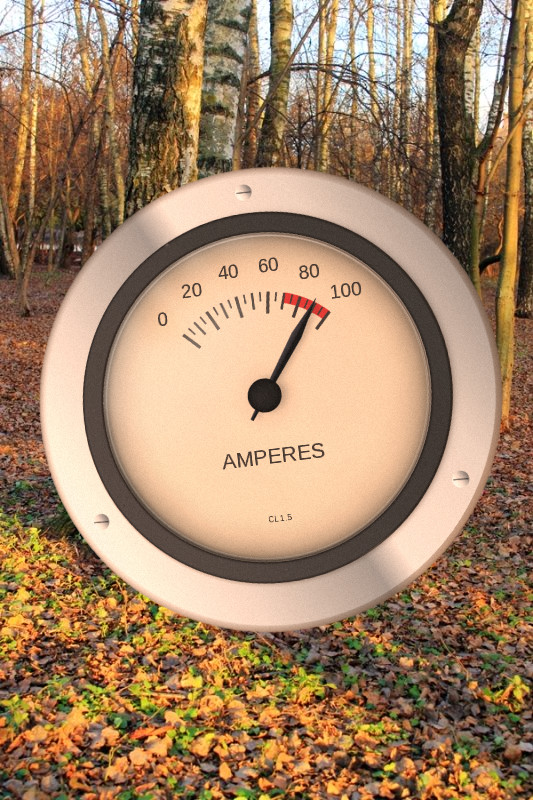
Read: **90** A
